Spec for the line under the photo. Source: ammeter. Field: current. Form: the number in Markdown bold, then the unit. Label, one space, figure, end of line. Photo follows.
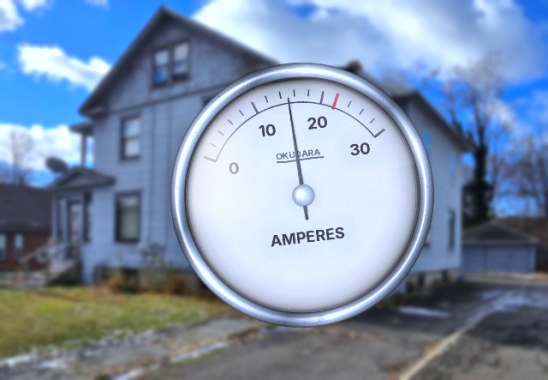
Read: **15** A
